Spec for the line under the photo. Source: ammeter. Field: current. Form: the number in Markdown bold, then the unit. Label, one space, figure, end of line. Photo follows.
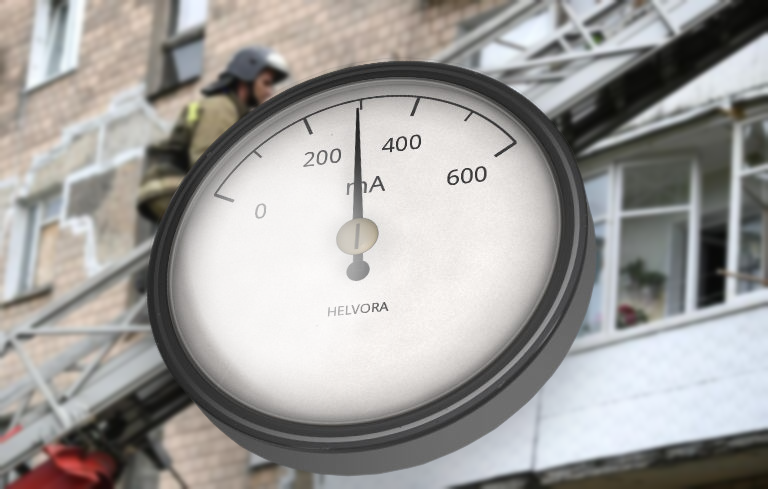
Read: **300** mA
